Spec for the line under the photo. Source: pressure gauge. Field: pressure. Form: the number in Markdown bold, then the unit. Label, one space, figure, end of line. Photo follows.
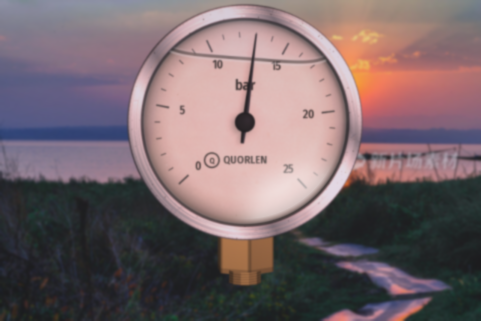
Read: **13** bar
